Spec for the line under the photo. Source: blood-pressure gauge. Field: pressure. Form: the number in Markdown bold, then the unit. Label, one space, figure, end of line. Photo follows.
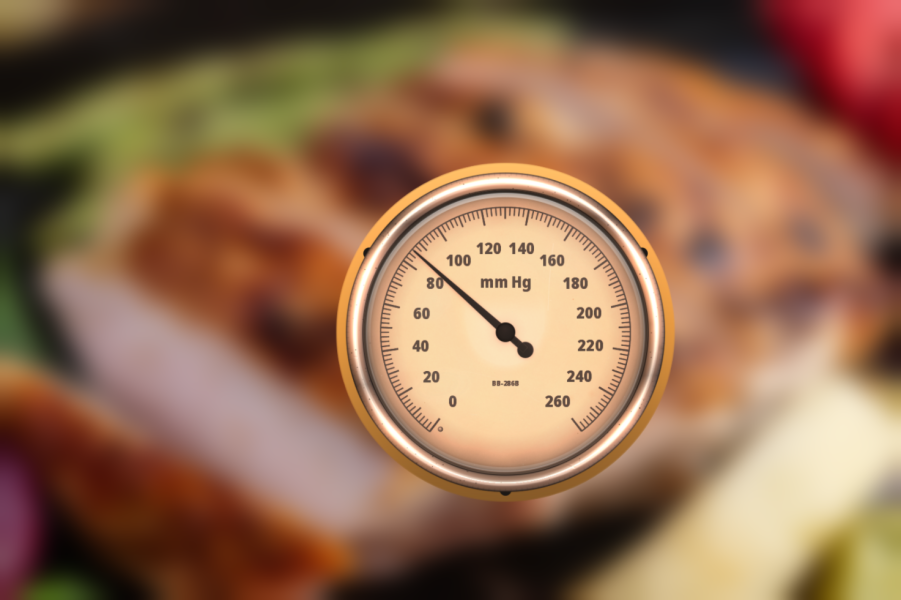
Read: **86** mmHg
